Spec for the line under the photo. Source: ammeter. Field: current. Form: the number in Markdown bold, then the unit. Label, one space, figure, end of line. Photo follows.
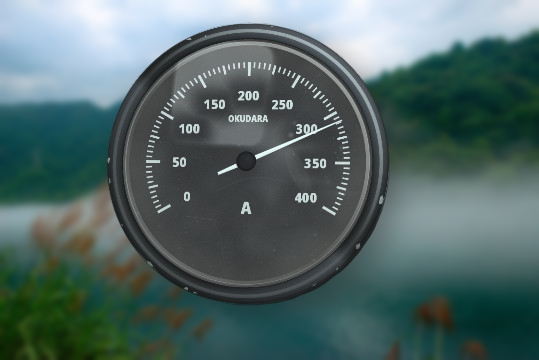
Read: **310** A
